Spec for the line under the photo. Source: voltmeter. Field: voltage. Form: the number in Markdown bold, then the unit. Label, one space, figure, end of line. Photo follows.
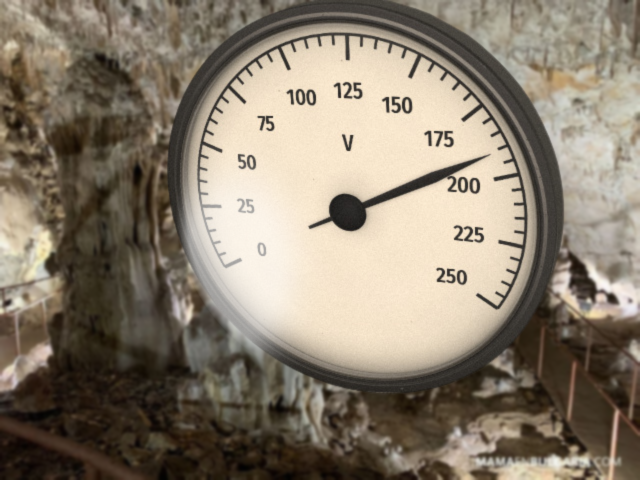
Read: **190** V
